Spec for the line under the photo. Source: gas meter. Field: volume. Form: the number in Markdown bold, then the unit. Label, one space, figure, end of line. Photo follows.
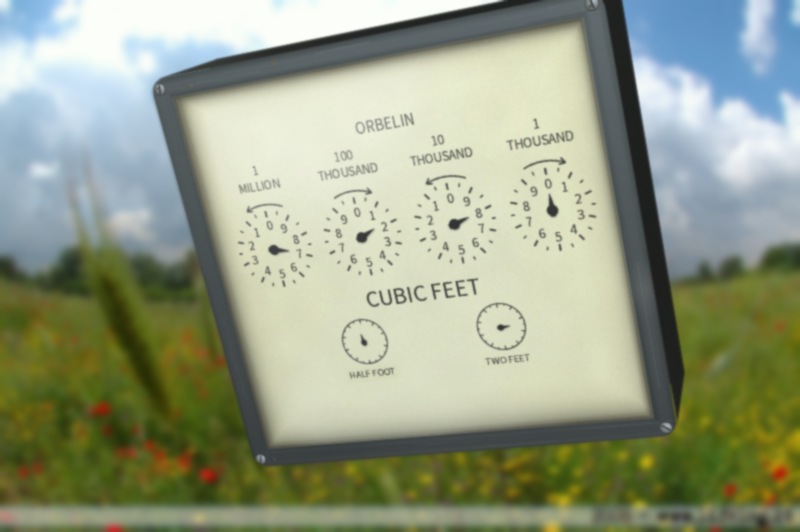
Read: **718000** ft³
